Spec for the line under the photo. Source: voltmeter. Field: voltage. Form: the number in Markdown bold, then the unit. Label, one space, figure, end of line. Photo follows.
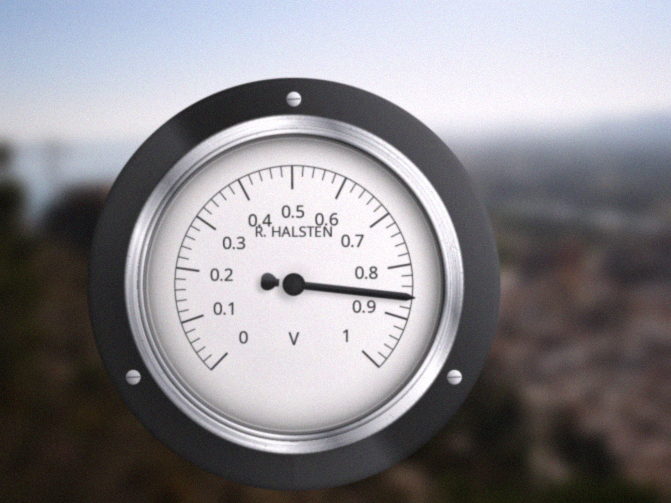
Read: **0.86** V
